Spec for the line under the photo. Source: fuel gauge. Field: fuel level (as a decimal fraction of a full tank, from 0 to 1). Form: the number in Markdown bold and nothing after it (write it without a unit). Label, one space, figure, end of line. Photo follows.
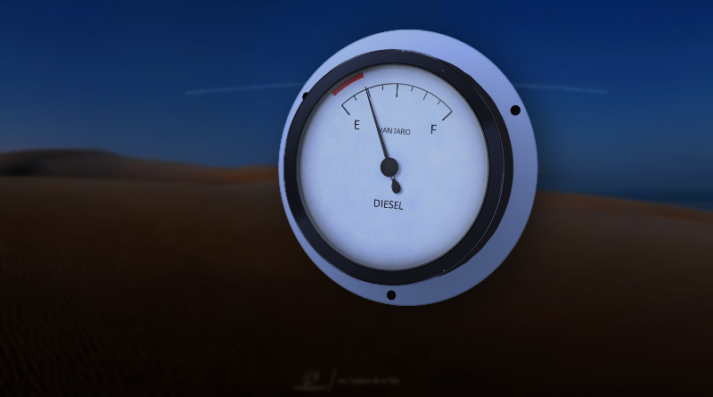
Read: **0.25**
